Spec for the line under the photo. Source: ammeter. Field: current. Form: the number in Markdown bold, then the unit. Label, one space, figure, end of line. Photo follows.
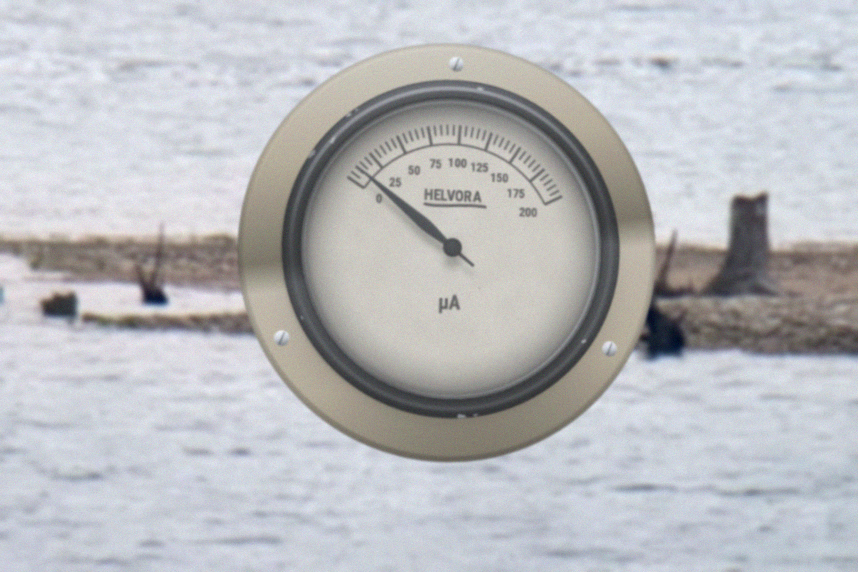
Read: **10** µA
